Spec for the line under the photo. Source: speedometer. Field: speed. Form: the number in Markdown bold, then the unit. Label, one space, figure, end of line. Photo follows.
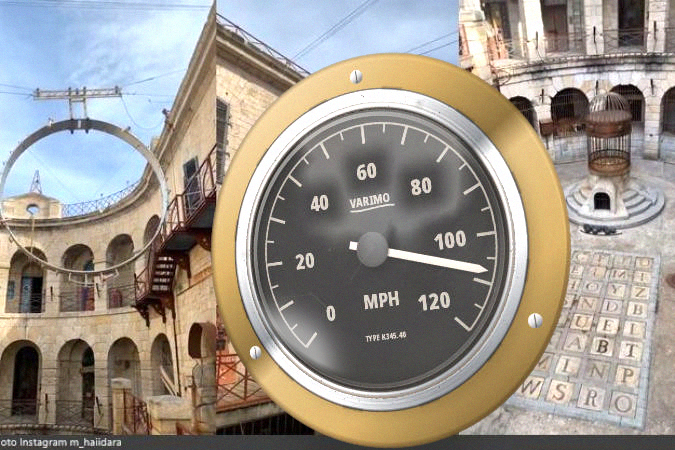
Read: **107.5** mph
